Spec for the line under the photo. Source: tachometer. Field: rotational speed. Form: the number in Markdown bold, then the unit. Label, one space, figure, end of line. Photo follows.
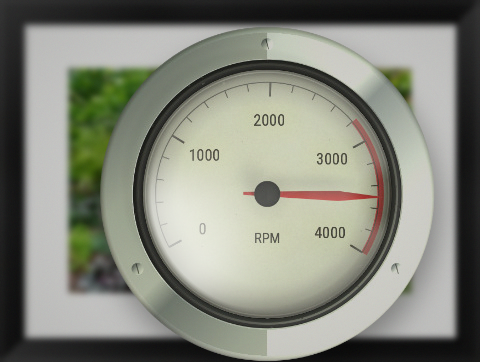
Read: **3500** rpm
